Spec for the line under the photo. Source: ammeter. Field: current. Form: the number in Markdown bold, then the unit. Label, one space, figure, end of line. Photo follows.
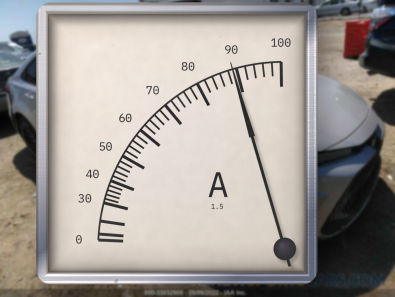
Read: **89** A
